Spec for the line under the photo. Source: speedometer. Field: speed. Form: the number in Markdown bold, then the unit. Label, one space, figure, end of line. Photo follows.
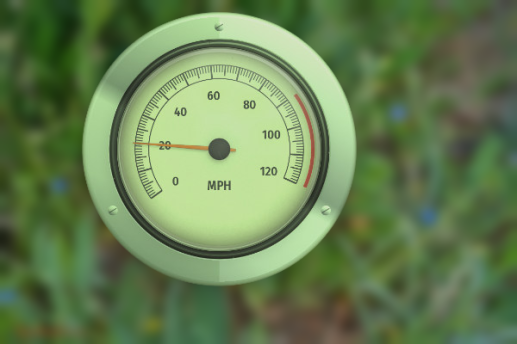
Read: **20** mph
